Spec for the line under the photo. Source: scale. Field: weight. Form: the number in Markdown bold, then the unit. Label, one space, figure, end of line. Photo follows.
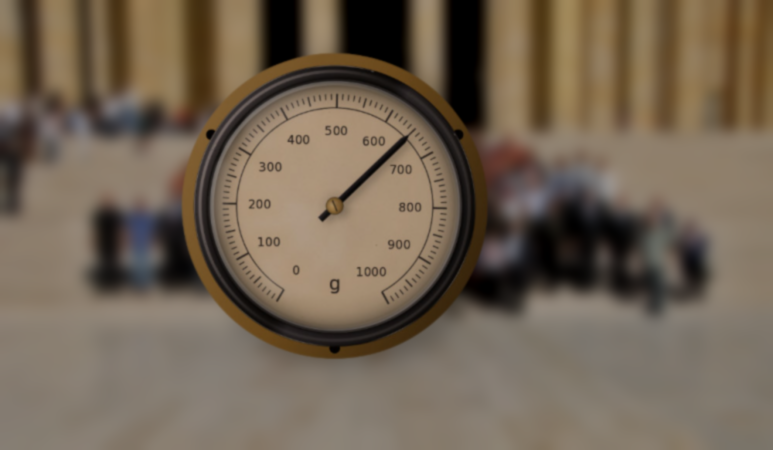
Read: **650** g
